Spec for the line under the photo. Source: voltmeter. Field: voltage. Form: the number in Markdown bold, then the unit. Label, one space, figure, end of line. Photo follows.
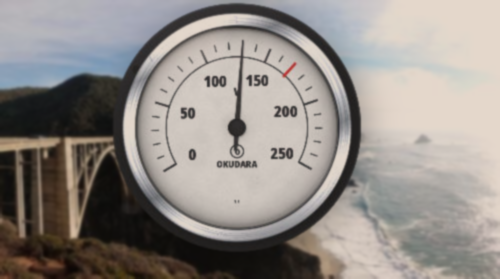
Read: **130** V
